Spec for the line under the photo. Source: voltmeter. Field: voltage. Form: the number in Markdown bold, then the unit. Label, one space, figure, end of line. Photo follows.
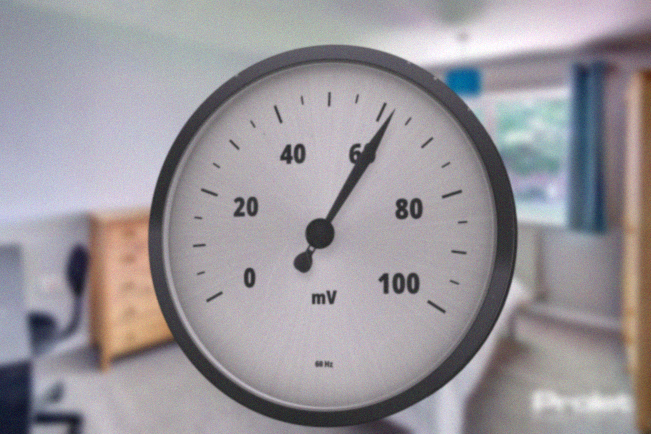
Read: **62.5** mV
